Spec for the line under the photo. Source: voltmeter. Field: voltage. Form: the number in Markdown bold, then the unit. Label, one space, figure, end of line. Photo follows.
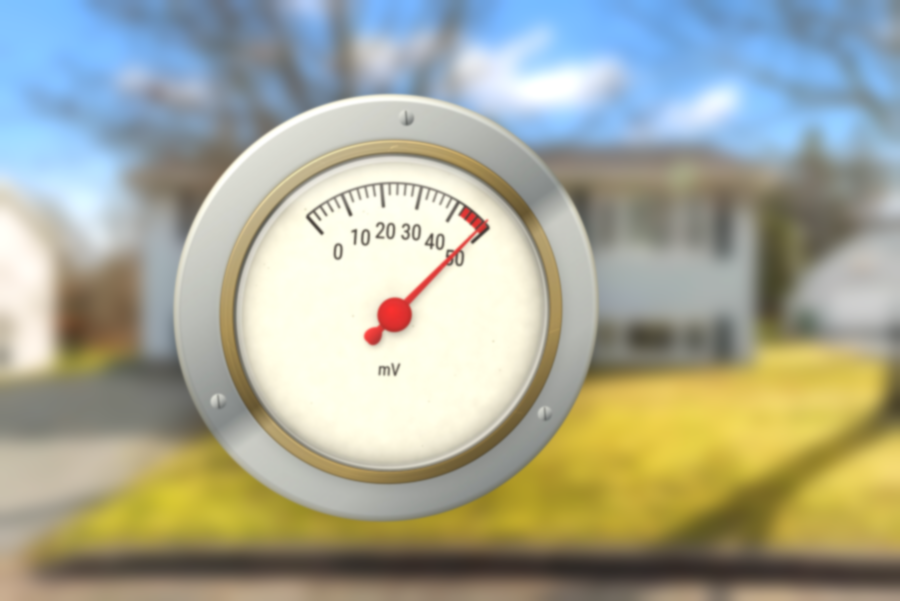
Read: **48** mV
